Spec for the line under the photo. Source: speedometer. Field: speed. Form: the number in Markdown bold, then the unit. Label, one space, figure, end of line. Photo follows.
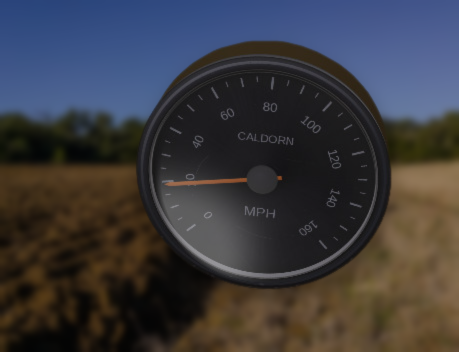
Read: **20** mph
